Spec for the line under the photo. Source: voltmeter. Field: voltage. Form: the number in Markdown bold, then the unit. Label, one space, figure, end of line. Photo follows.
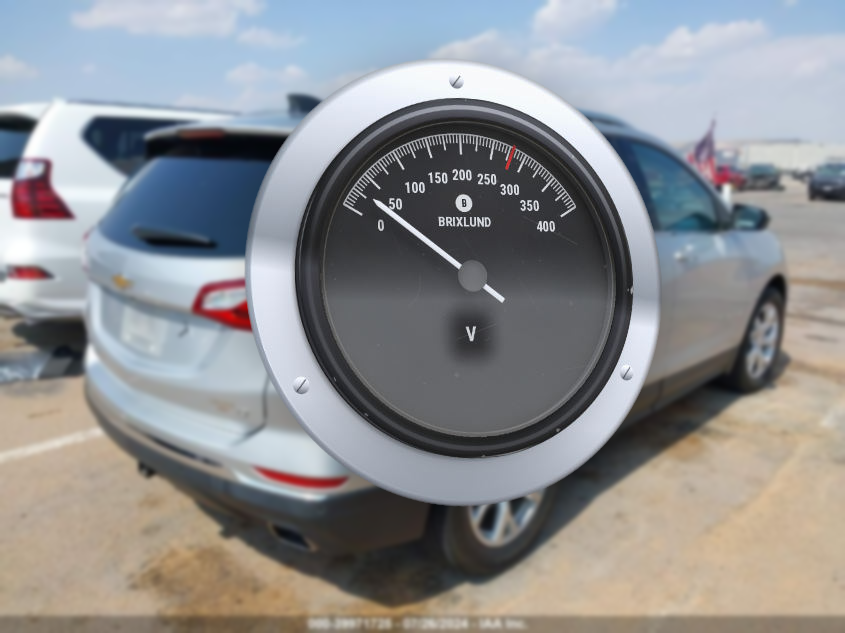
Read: **25** V
